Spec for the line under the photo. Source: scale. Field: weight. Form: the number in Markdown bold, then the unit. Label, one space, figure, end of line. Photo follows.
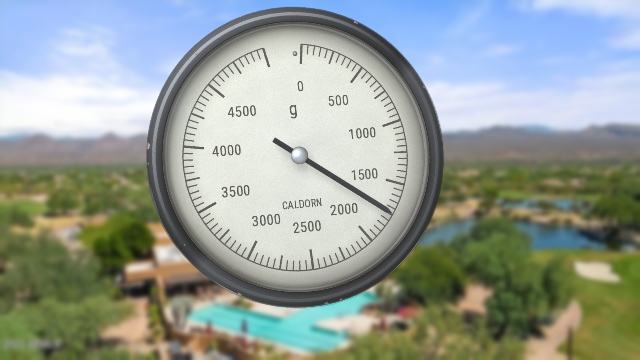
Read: **1750** g
